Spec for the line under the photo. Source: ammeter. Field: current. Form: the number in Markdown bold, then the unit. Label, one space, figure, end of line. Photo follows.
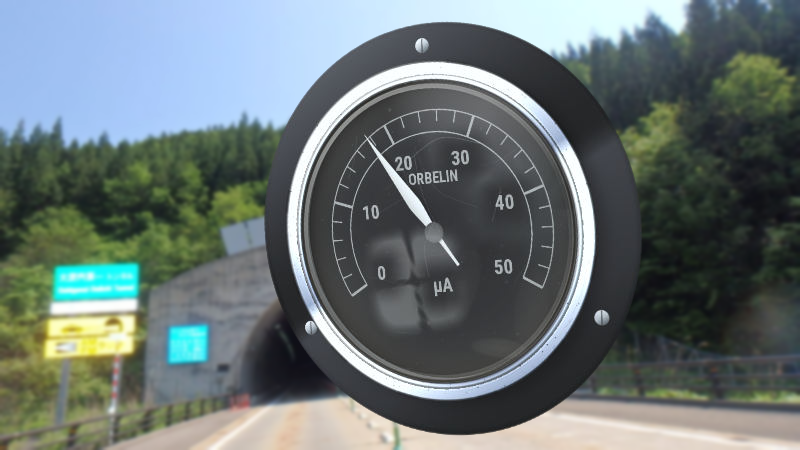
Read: **18** µA
